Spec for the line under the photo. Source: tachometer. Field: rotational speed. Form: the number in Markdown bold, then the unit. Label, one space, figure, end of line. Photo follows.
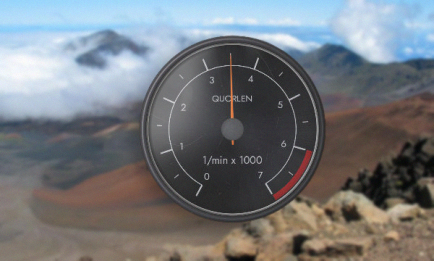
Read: **3500** rpm
